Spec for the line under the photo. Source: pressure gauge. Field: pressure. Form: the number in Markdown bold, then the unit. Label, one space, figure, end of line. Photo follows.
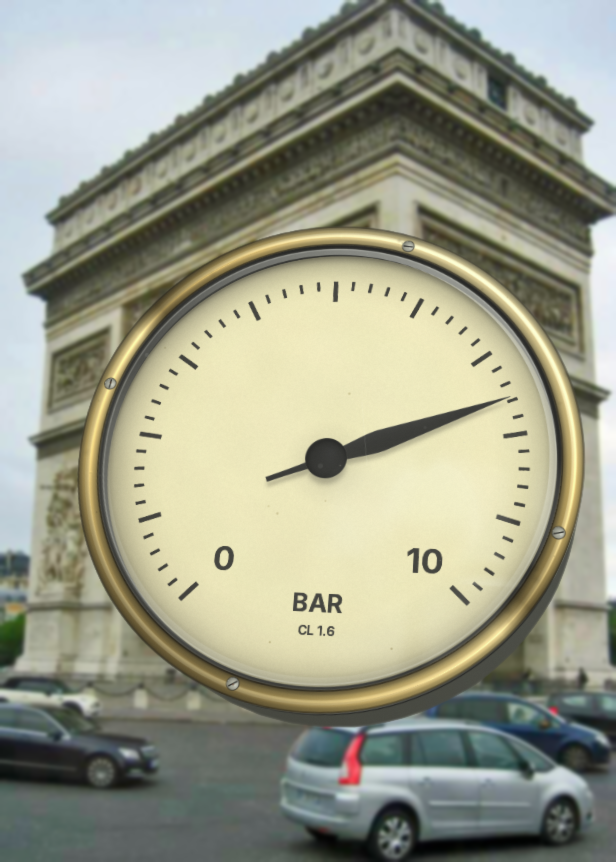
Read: **7.6** bar
